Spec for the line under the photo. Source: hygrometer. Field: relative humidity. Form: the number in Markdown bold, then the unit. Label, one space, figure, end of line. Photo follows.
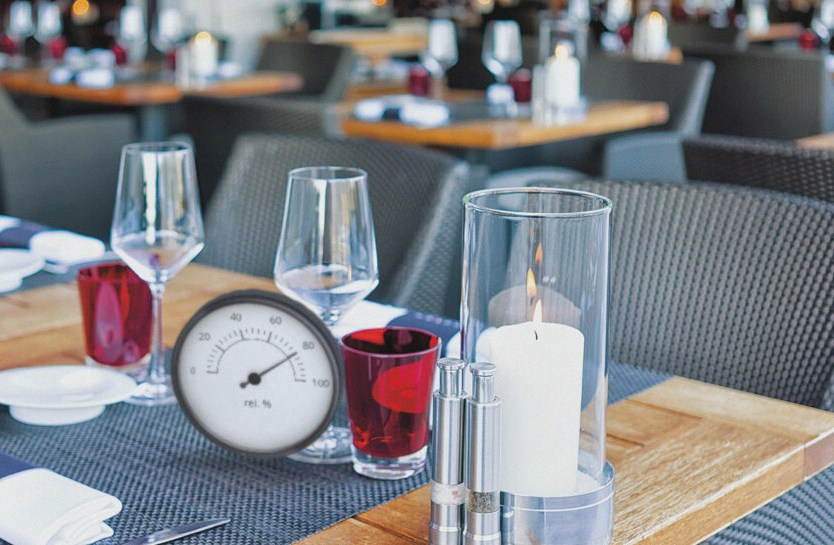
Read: **80** %
